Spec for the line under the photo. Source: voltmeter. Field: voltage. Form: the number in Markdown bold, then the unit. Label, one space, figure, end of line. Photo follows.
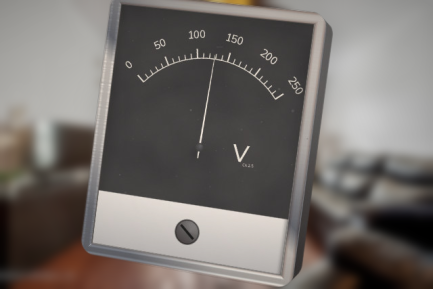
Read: **130** V
